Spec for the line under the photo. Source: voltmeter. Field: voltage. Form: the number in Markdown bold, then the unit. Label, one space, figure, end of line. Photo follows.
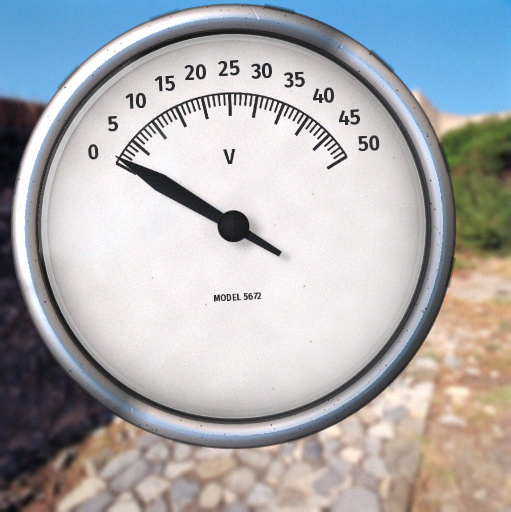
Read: **1** V
